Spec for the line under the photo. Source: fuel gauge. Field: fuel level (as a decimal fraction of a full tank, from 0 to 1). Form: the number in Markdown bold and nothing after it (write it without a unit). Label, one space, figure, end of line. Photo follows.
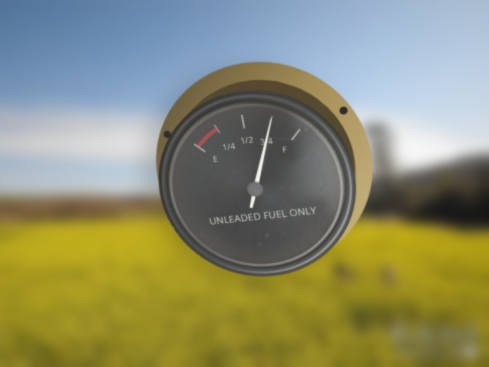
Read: **0.75**
